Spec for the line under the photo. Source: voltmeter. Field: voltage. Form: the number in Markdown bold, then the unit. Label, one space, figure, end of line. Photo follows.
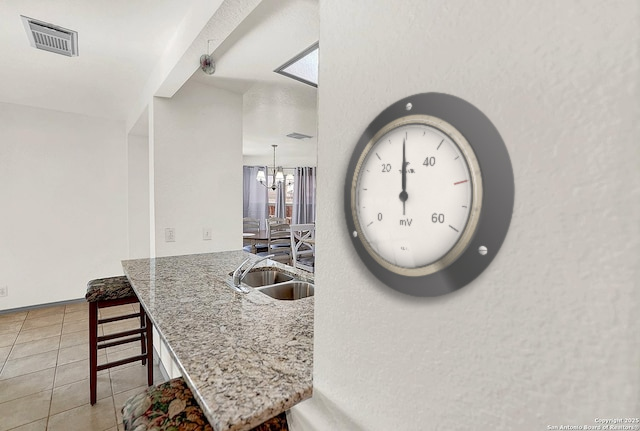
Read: **30** mV
